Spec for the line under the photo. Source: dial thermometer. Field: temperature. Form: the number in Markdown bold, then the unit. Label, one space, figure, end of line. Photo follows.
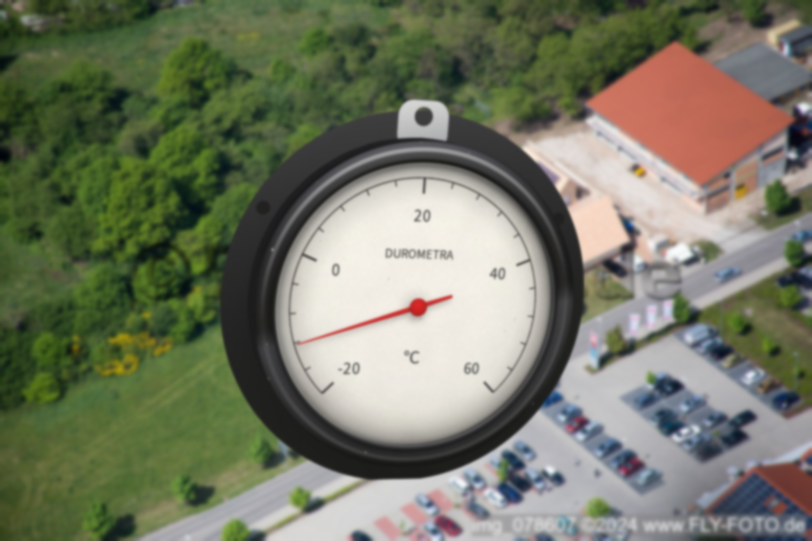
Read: **-12** °C
